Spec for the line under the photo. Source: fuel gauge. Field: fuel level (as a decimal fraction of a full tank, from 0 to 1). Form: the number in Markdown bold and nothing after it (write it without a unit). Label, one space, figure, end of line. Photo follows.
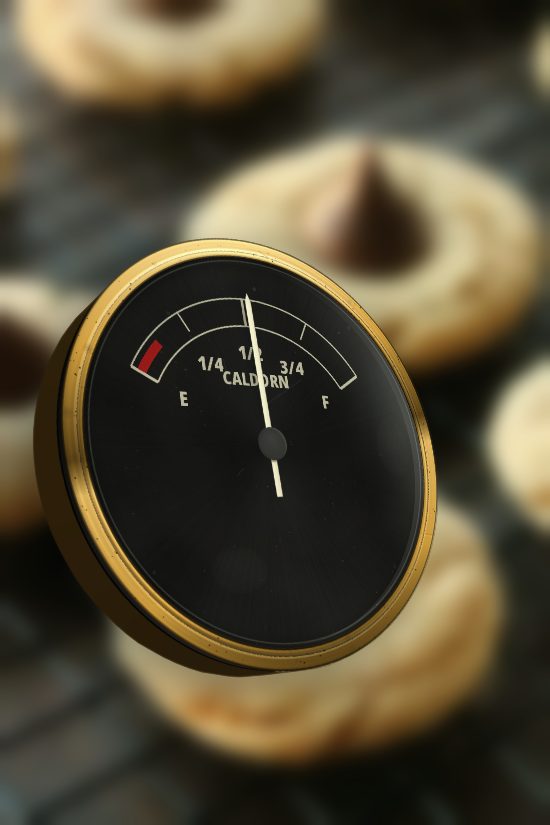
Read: **0.5**
